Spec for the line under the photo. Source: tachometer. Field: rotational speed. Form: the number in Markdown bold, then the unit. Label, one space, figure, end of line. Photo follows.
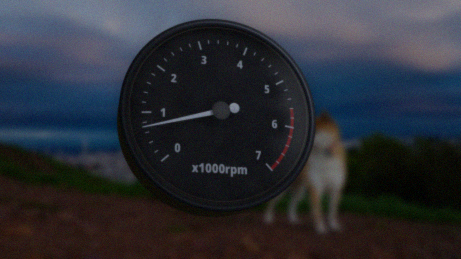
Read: **700** rpm
